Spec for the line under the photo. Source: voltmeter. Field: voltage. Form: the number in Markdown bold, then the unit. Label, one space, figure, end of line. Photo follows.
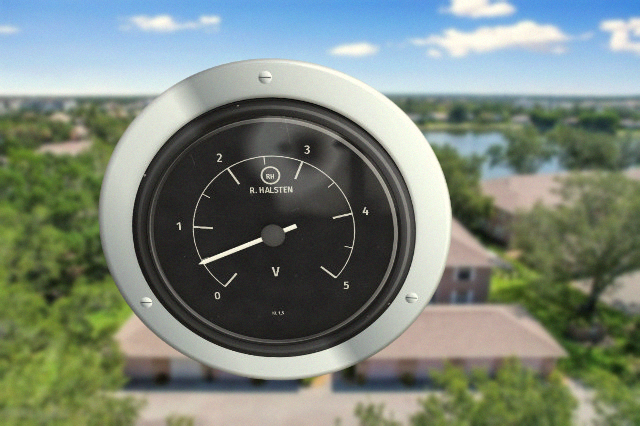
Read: **0.5** V
